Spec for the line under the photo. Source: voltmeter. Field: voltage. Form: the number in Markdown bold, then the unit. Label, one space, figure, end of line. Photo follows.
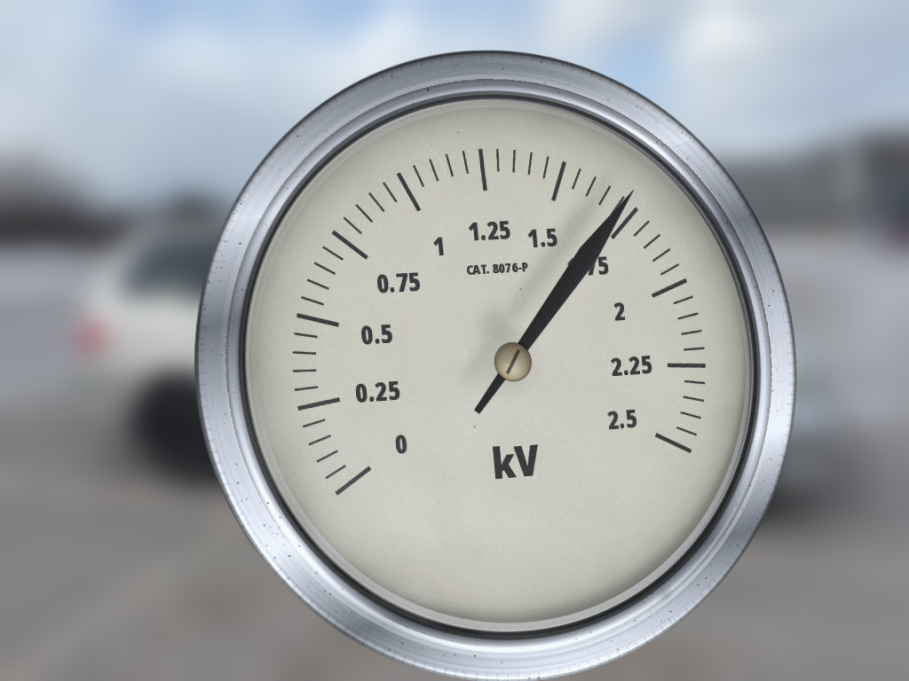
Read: **1.7** kV
